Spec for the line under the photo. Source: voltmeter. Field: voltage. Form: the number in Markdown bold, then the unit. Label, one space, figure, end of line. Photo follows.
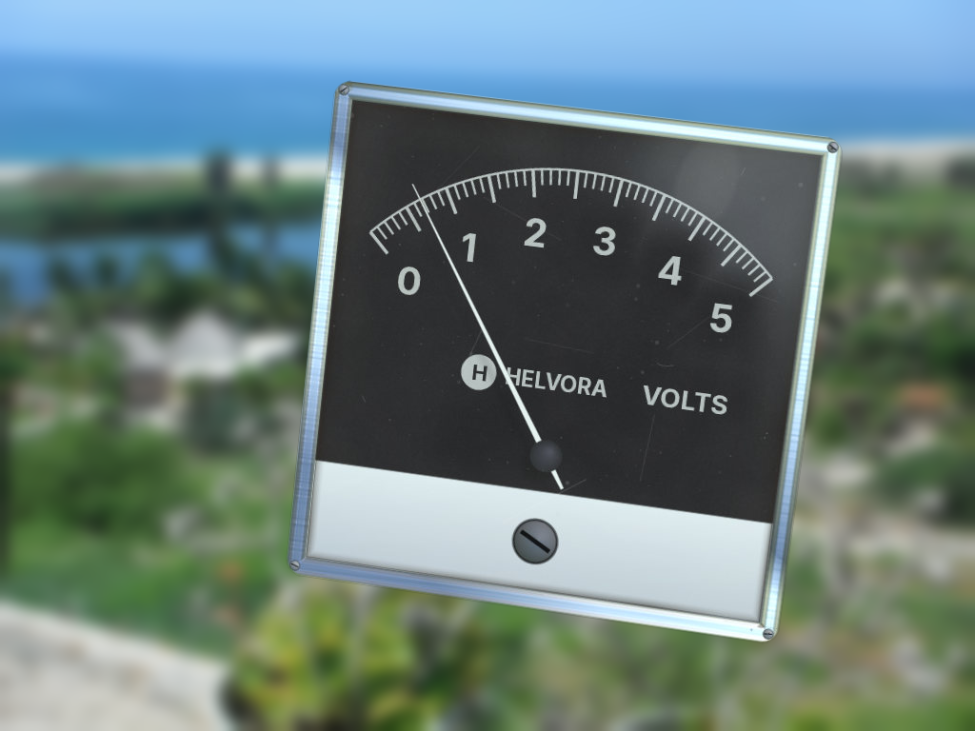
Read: **0.7** V
